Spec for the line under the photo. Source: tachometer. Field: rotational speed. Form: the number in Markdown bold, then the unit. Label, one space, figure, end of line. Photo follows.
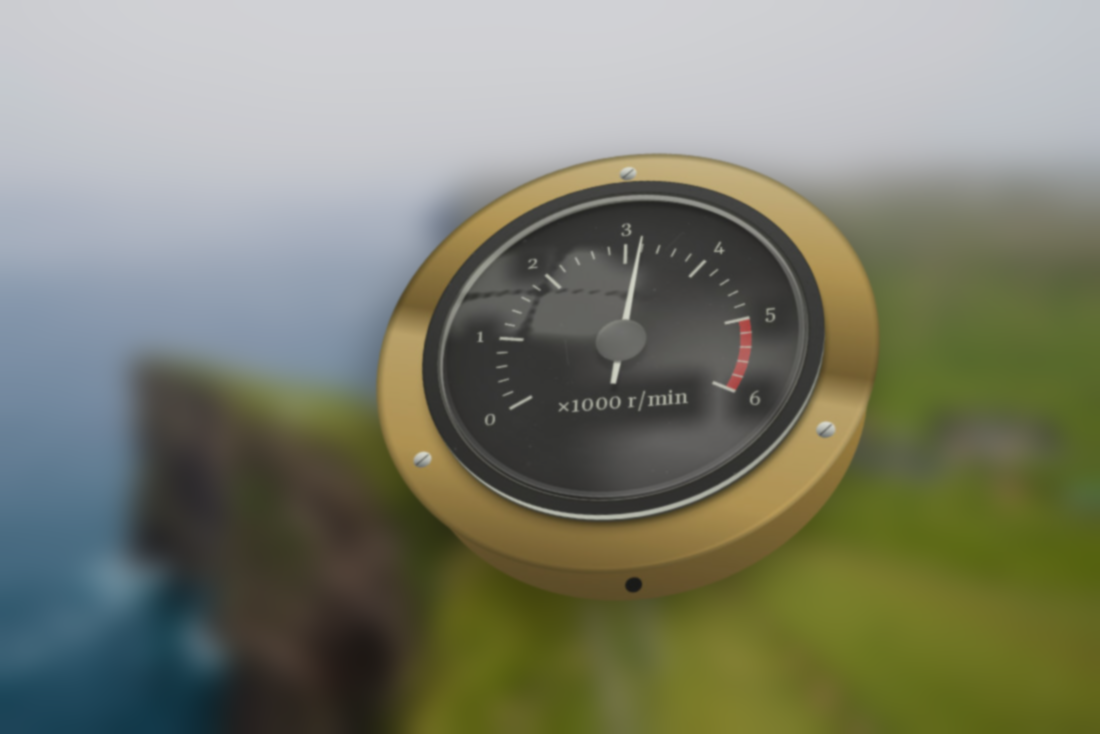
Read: **3200** rpm
